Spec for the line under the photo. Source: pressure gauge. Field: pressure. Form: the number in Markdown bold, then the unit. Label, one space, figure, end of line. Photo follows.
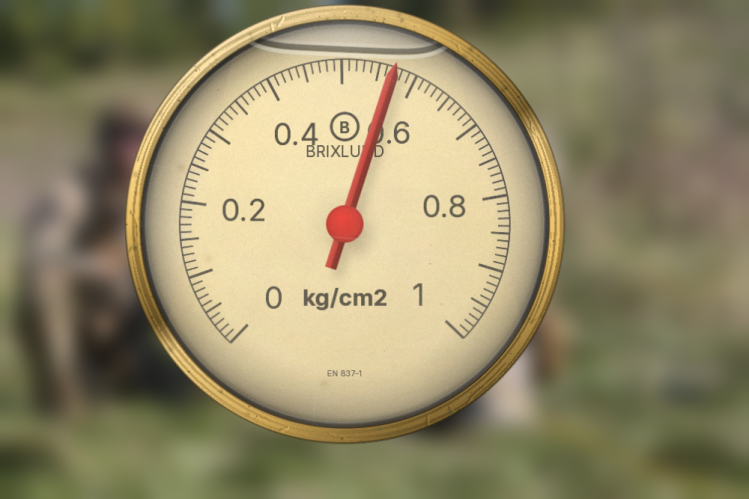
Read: **0.57** kg/cm²
